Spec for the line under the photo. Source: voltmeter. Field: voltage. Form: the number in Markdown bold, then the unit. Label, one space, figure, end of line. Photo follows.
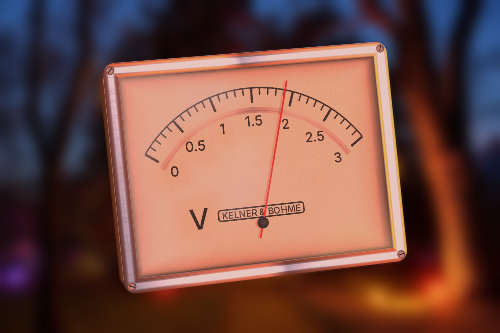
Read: **1.9** V
